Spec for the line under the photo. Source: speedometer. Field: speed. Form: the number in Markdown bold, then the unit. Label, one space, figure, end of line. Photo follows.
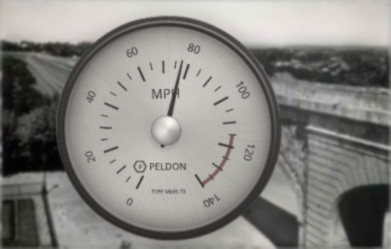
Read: **77.5** mph
